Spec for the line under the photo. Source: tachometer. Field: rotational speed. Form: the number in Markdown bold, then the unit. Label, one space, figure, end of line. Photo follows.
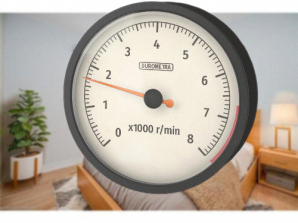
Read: **1700** rpm
